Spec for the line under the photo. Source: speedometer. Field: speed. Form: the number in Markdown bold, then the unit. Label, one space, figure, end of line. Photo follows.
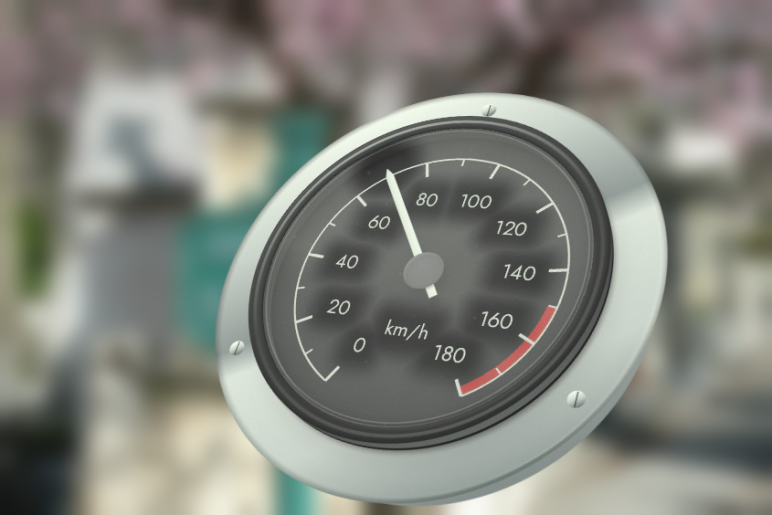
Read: **70** km/h
